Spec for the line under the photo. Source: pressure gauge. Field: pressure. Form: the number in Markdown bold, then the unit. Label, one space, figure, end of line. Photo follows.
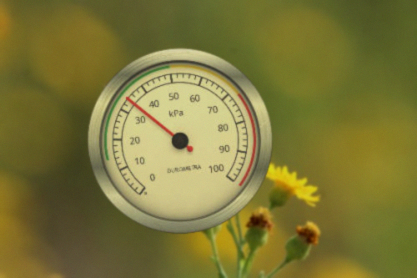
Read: **34** kPa
